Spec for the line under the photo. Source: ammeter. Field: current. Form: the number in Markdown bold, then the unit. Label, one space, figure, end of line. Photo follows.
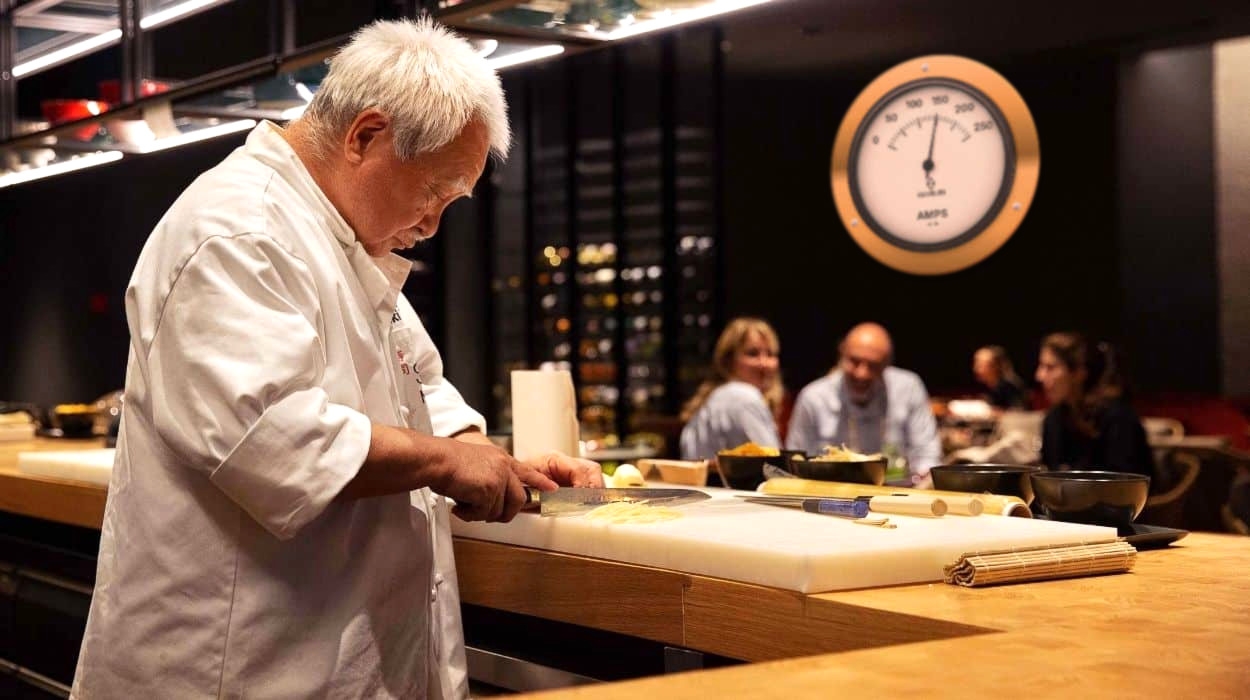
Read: **150** A
